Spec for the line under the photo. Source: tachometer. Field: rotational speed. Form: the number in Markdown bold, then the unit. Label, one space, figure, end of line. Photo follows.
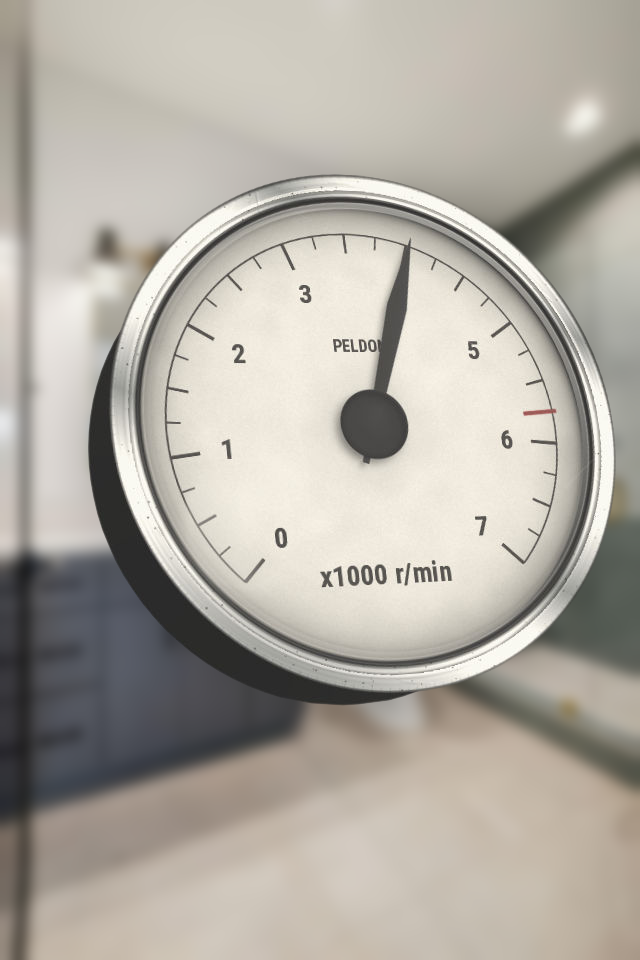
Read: **4000** rpm
